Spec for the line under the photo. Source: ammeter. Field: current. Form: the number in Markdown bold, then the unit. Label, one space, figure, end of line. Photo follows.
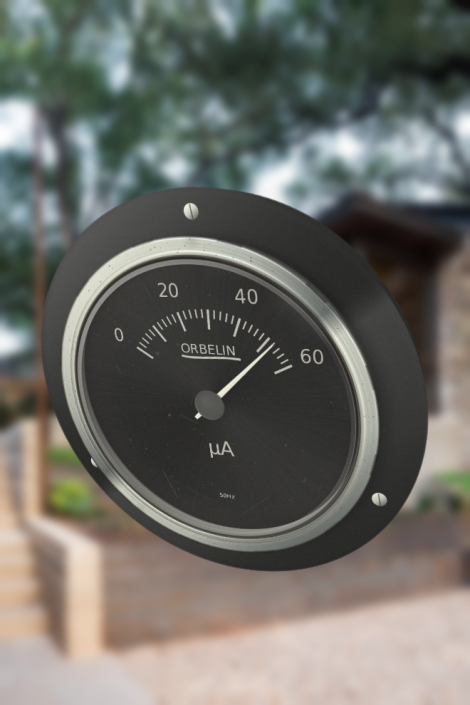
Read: **52** µA
